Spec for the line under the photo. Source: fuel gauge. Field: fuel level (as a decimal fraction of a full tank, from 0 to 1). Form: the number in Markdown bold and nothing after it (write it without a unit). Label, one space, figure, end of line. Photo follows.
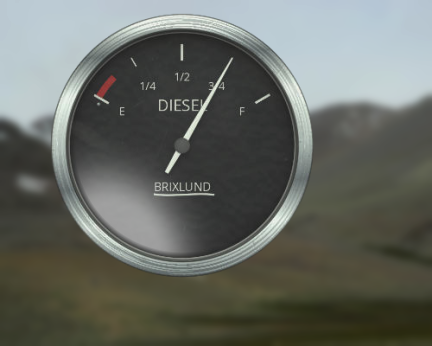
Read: **0.75**
